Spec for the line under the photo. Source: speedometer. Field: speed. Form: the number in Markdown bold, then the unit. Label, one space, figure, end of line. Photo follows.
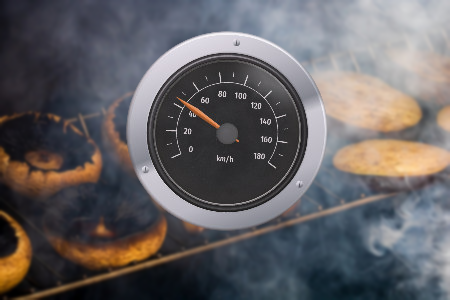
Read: **45** km/h
